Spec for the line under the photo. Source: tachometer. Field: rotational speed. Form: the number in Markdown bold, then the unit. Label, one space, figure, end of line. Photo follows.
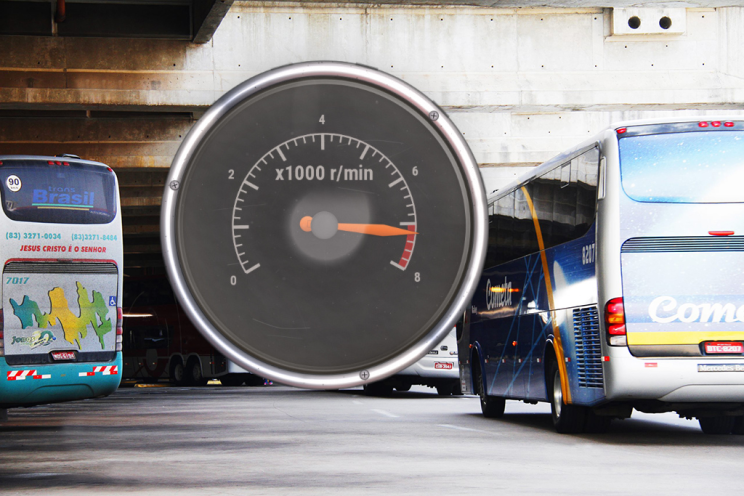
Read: **7200** rpm
